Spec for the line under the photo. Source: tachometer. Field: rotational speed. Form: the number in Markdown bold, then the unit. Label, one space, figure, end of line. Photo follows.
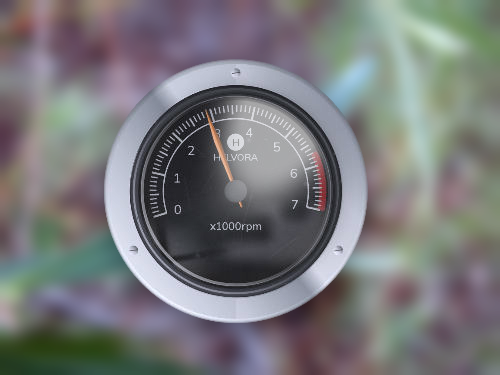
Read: **2900** rpm
